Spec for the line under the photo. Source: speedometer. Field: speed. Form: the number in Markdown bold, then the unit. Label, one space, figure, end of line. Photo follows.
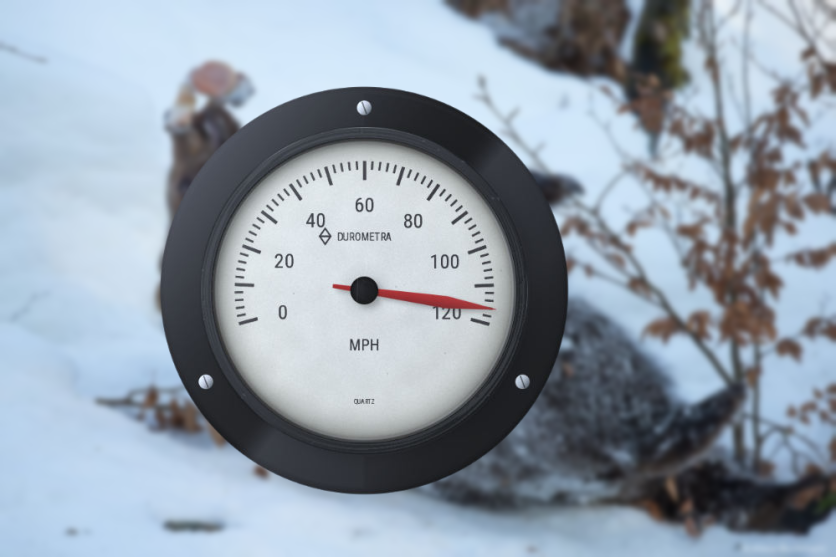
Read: **116** mph
